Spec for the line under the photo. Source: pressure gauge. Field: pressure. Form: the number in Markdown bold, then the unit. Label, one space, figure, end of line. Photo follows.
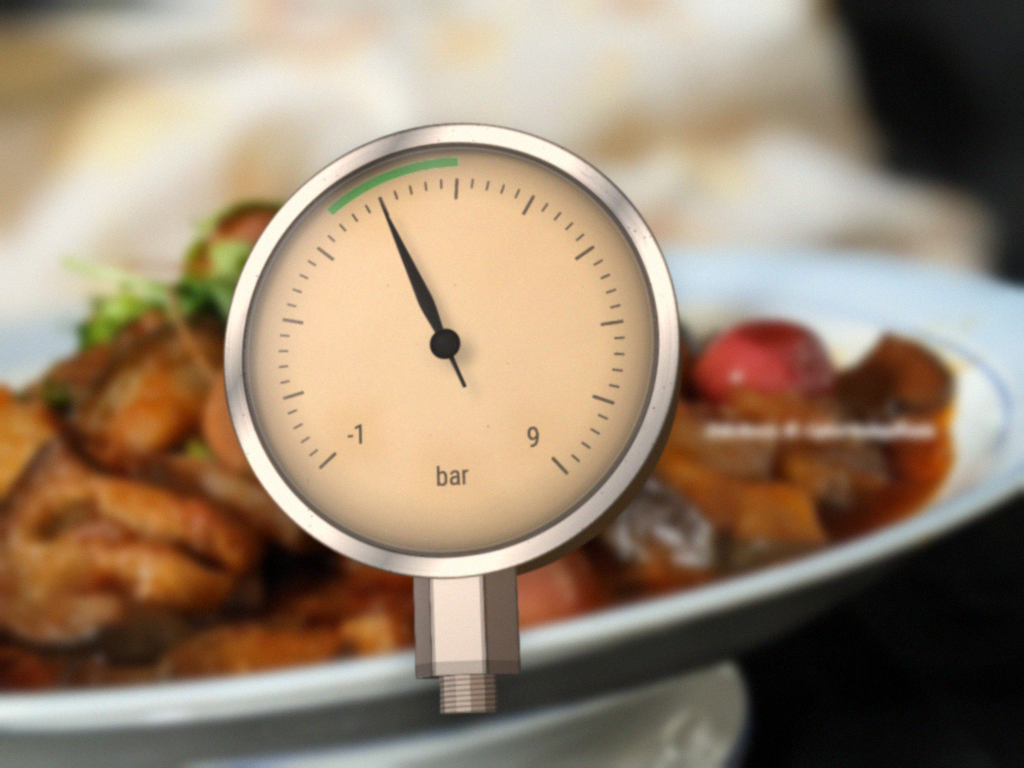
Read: **3** bar
